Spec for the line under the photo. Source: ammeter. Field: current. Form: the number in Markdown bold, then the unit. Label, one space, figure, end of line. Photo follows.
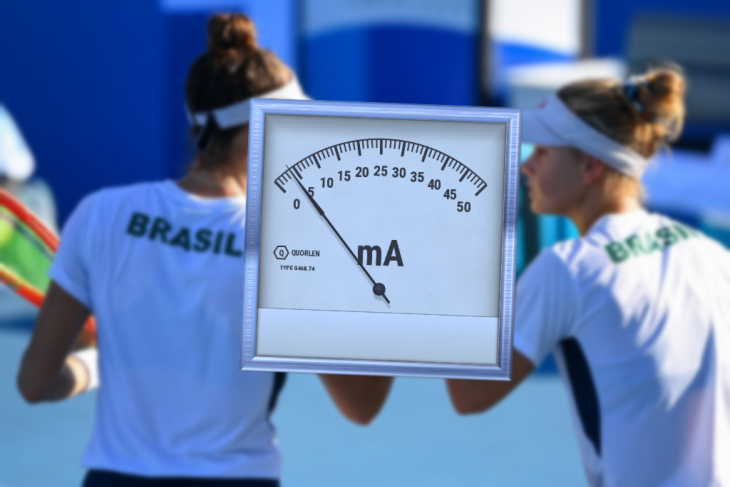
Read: **4** mA
